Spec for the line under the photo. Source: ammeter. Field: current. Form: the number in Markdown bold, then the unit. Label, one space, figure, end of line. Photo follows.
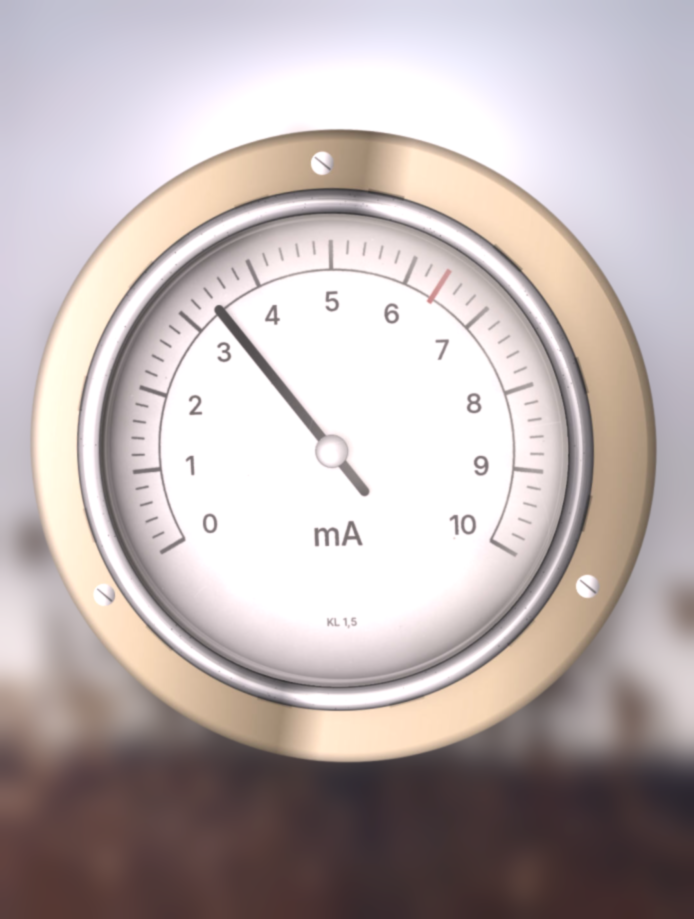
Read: **3.4** mA
